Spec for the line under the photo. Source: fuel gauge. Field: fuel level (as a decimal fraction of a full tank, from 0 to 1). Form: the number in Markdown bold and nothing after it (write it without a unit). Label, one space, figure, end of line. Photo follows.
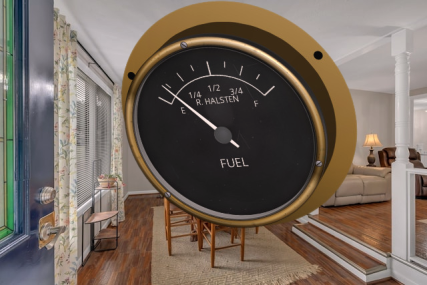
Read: **0.125**
